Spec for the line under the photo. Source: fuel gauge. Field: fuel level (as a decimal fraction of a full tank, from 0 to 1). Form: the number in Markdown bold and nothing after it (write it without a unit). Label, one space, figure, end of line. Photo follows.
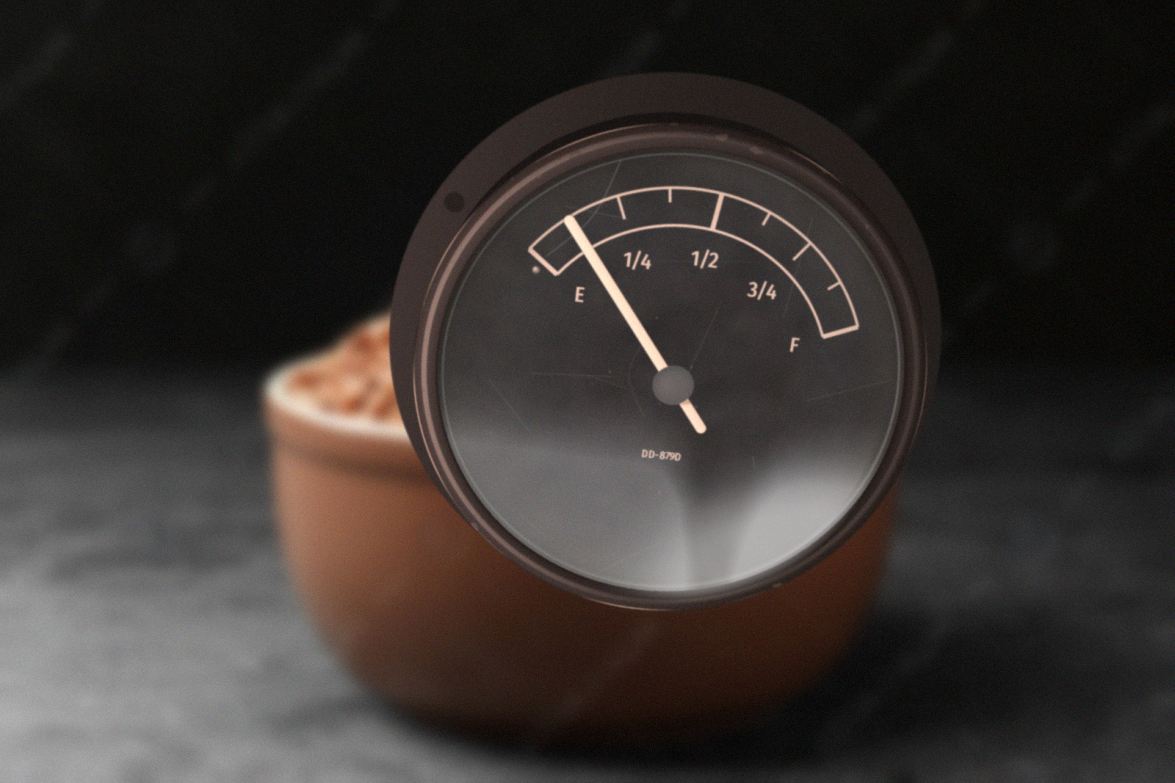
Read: **0.125**
